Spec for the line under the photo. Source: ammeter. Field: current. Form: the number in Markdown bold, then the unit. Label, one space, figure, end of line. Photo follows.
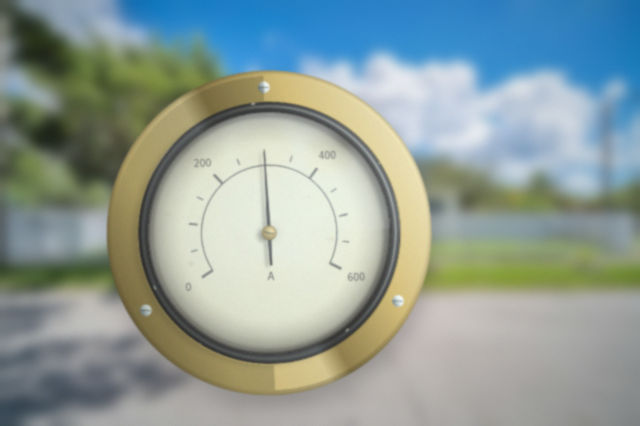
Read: **300** A
